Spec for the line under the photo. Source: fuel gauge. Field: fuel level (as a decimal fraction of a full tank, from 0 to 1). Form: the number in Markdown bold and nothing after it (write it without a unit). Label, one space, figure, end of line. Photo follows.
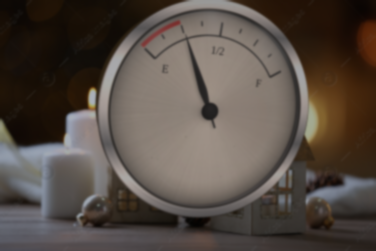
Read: **0.25**
